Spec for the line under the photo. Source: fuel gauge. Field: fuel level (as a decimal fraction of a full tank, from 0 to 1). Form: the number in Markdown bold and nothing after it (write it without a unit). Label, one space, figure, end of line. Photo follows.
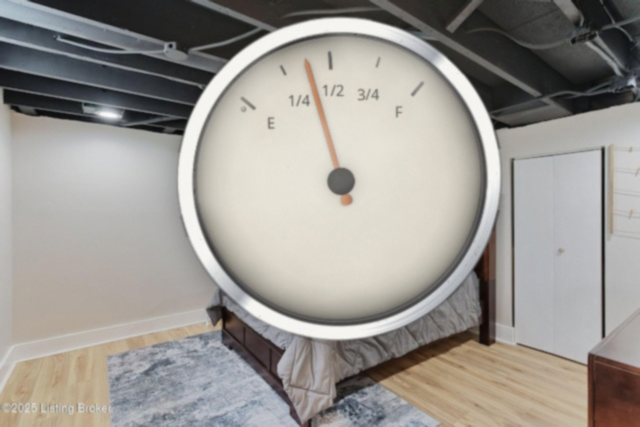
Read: **0.375**
